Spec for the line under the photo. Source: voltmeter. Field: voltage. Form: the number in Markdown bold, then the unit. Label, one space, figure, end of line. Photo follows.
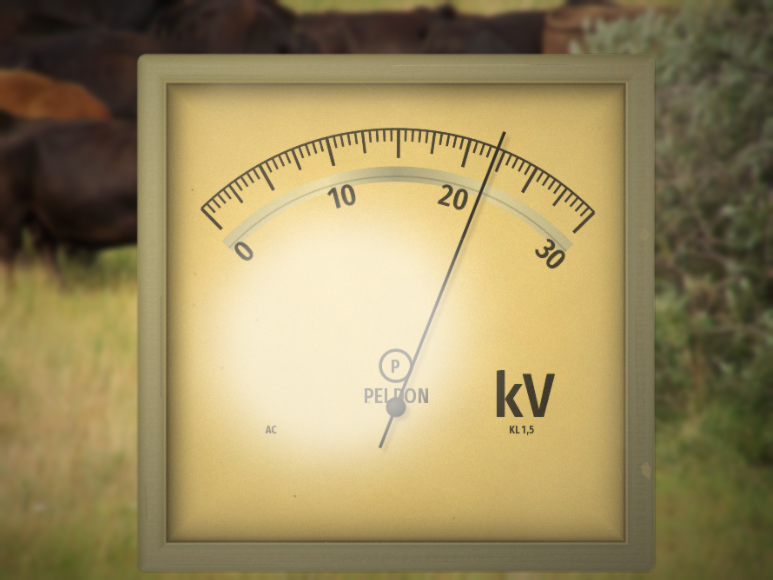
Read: **22** kV
